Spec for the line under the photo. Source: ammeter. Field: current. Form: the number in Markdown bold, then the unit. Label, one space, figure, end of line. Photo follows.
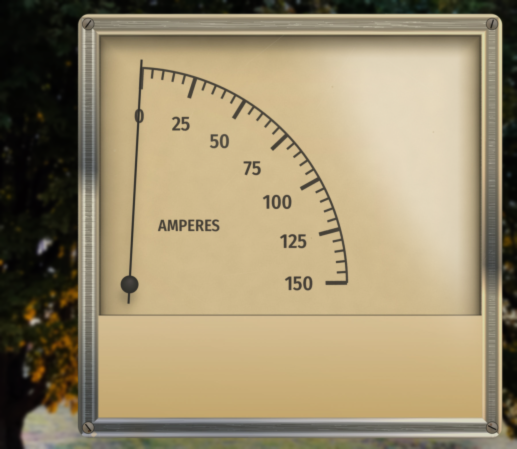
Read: **0** A
